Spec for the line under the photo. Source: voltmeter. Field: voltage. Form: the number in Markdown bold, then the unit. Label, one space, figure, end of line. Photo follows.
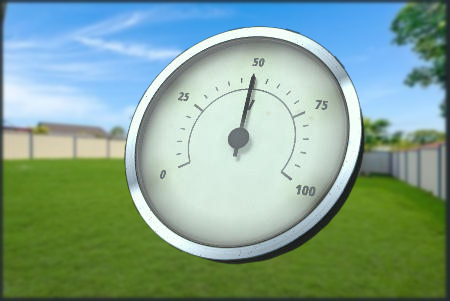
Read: **50** V
